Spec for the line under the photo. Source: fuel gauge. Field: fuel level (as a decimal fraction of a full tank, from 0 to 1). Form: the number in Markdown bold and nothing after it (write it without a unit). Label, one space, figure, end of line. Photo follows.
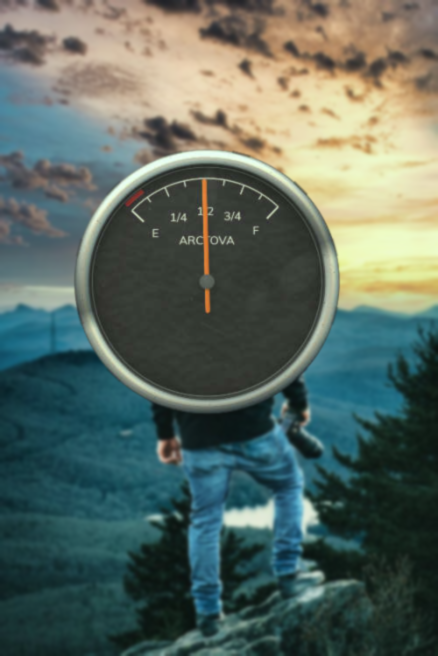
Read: **0.5**
